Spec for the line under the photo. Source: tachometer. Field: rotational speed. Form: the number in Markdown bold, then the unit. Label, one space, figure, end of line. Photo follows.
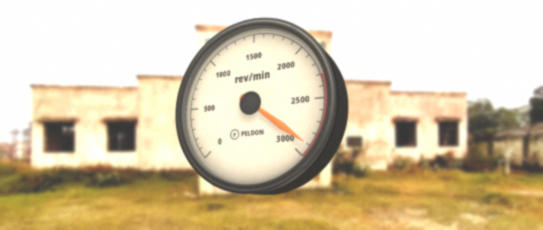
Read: **2900** rpm
